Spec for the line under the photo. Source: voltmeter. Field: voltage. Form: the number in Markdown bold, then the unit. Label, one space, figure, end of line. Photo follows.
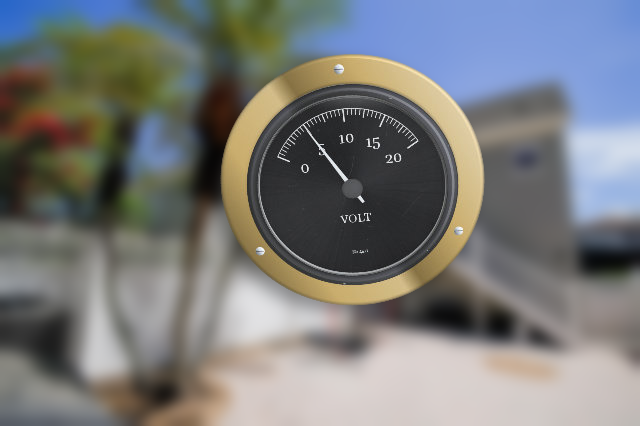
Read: **5** V
